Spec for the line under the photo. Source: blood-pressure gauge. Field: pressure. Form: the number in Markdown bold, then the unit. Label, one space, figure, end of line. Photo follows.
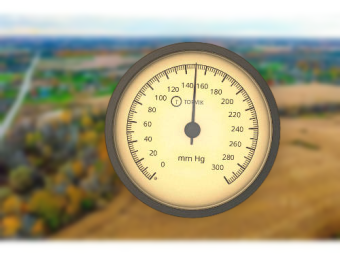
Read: **150** mmHg
